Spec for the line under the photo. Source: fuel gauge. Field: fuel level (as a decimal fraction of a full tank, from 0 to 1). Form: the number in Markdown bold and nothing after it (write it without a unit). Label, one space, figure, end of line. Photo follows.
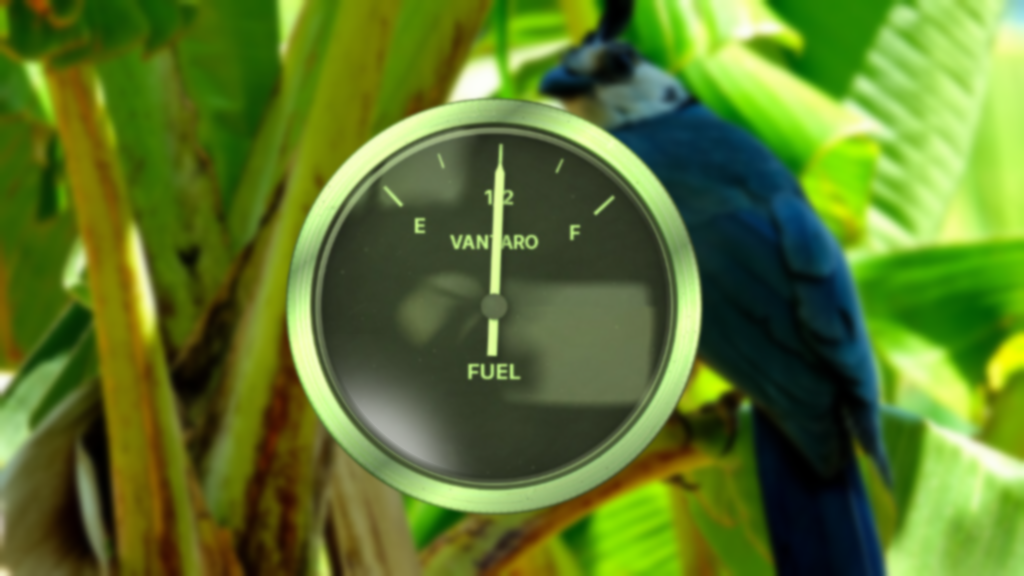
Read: **0.5**
